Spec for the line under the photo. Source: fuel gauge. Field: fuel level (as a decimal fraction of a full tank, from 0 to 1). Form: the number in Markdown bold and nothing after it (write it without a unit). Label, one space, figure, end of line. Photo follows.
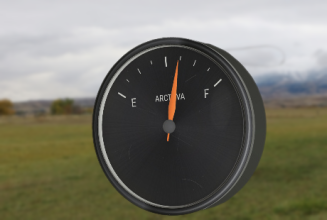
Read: **0.625**
